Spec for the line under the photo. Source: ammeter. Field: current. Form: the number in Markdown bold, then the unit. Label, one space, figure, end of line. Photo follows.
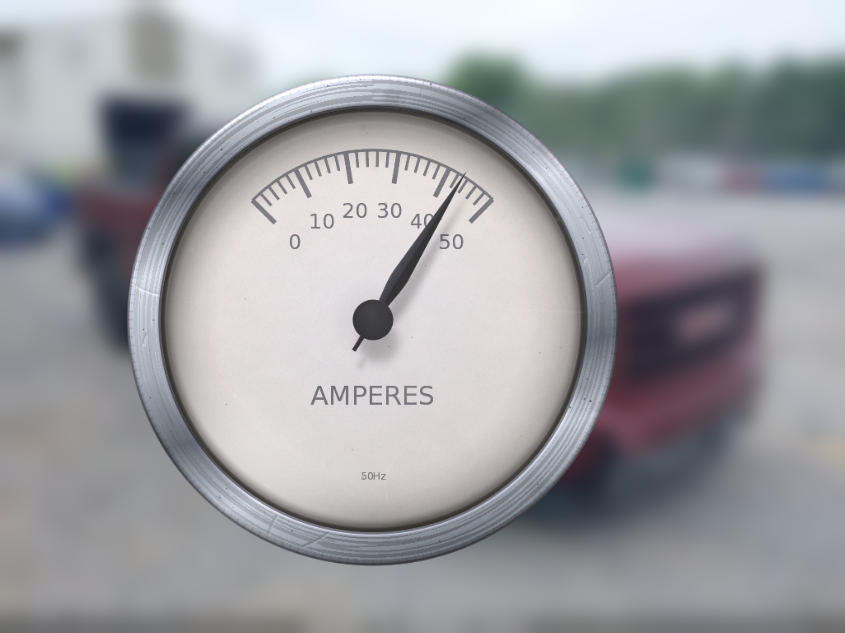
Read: **43** A
